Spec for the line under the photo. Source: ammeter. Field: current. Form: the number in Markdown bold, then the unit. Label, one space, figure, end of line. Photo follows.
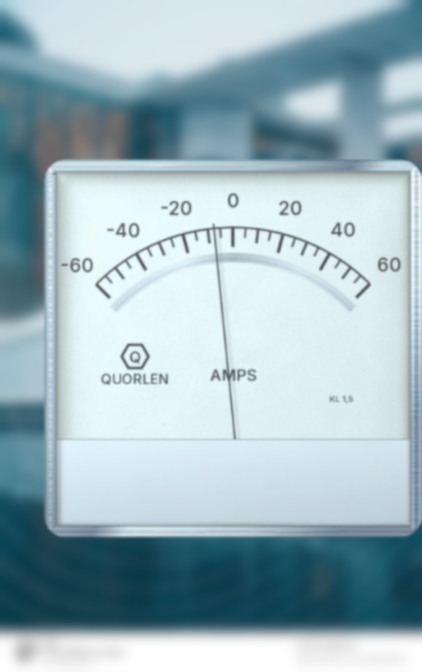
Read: **-7.5** A
